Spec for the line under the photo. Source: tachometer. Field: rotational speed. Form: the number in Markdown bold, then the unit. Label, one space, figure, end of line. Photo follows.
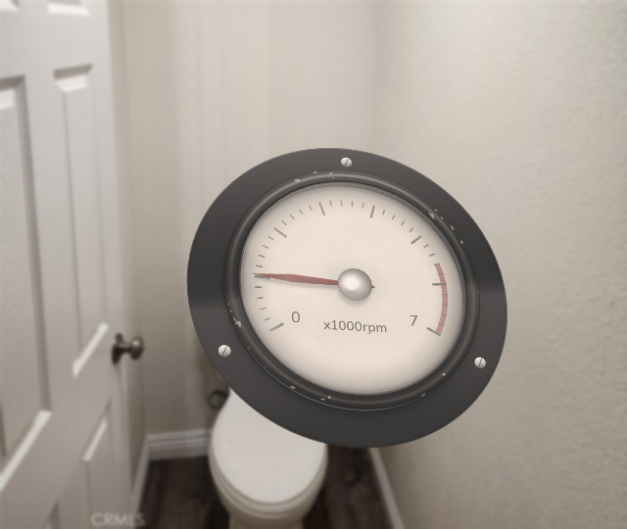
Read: **1000** rpm
